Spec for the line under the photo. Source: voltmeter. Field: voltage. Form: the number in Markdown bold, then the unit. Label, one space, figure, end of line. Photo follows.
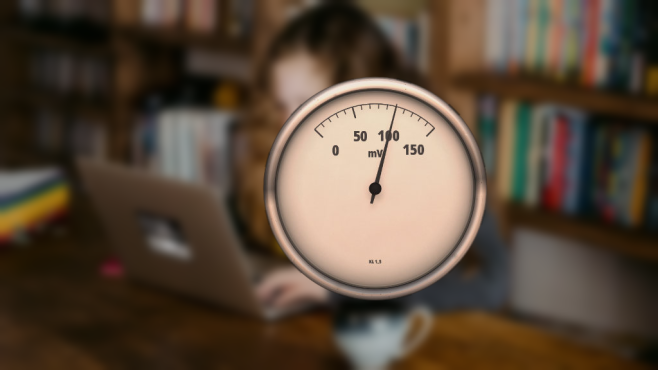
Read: **100** mV
